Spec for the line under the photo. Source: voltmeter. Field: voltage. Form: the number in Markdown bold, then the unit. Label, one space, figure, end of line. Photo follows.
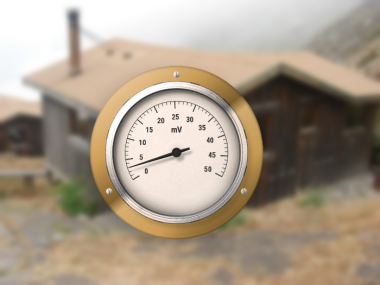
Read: **3** mV
